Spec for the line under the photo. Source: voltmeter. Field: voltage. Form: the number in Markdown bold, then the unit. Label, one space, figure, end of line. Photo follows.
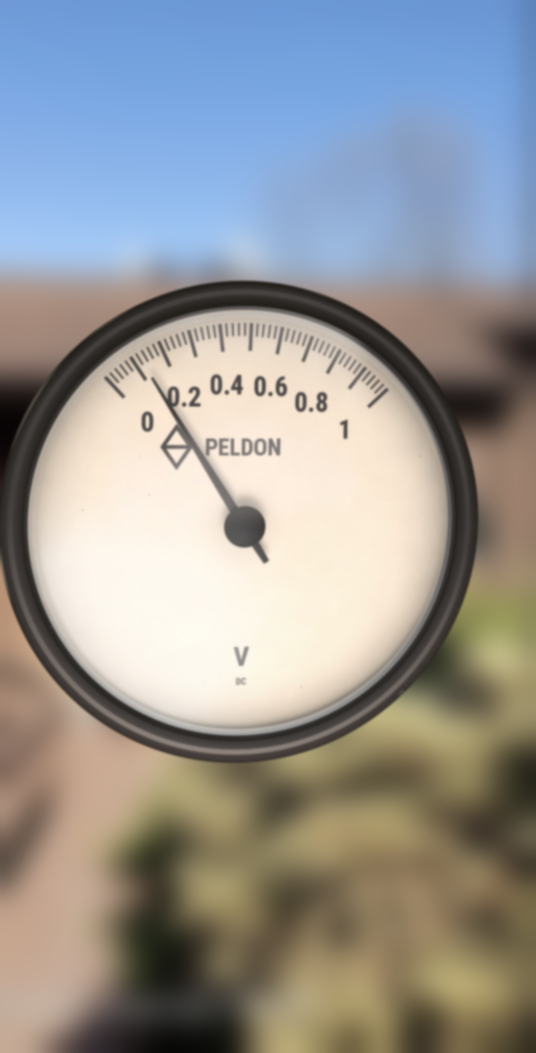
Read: **0.12** V
